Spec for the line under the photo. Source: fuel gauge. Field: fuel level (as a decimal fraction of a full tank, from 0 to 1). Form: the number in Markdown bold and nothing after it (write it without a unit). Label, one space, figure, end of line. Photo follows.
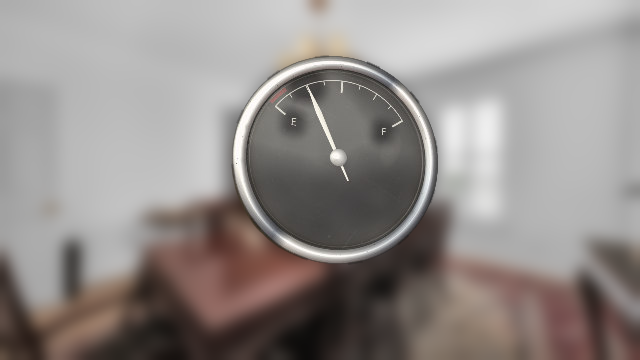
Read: **0.25**
